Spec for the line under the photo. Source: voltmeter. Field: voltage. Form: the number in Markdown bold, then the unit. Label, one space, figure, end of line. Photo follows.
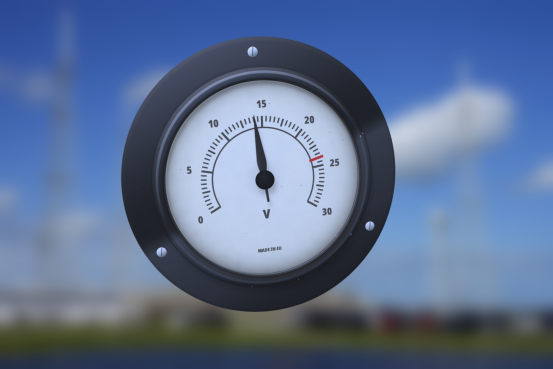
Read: **14** V
